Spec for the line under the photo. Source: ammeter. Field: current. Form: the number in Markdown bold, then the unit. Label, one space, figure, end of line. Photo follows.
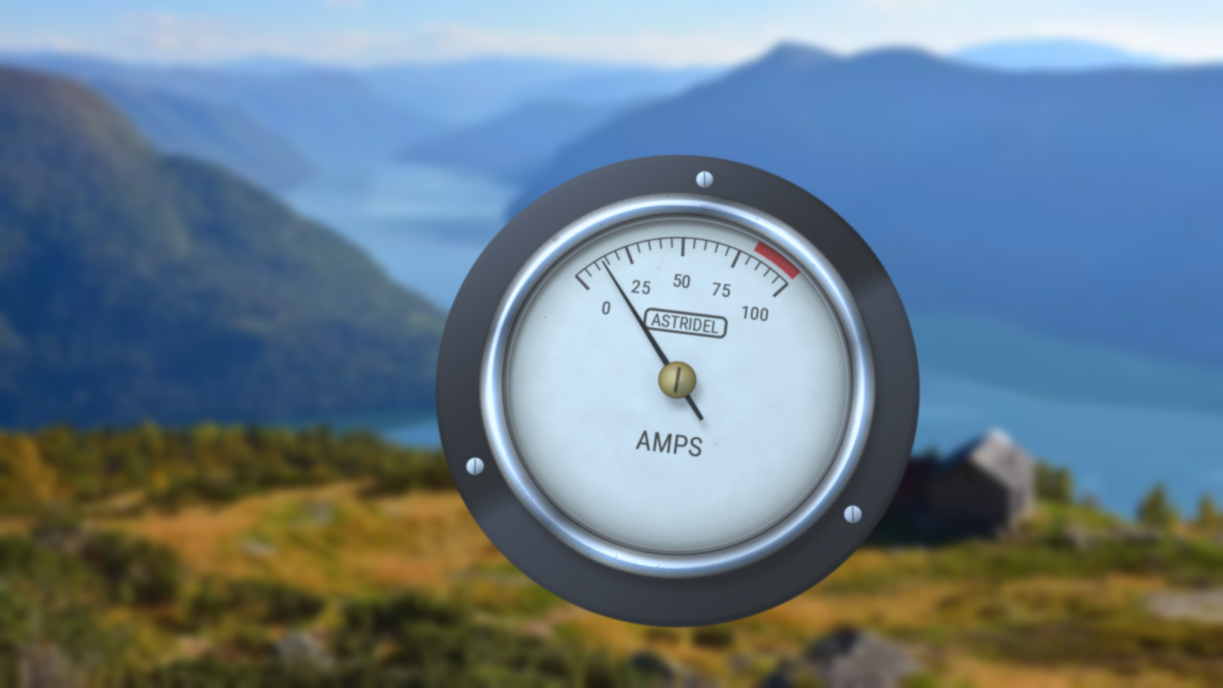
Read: **12.5** A
